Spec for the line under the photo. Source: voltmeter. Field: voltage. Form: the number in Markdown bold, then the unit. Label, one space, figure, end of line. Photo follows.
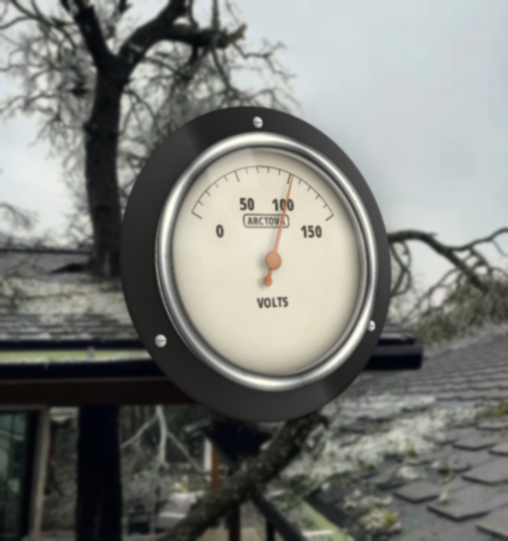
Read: **100** V
